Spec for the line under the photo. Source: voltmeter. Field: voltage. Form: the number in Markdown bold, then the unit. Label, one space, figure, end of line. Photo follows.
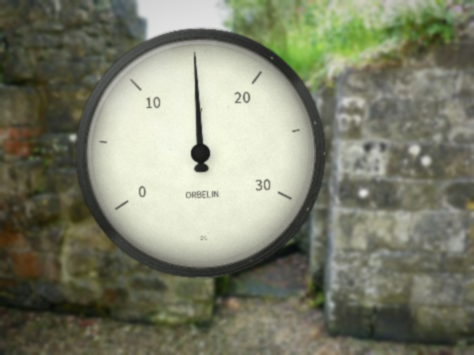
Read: **15** V
